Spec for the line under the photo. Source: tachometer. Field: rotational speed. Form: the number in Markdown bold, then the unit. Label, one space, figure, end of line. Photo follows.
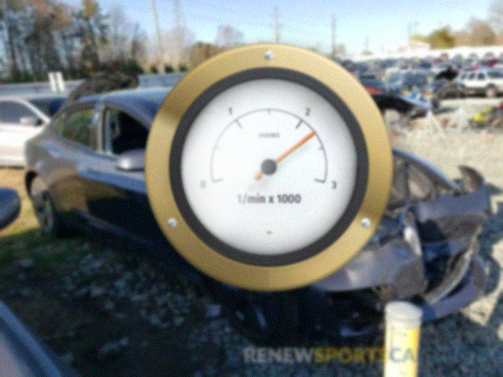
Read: **2250** rpm
